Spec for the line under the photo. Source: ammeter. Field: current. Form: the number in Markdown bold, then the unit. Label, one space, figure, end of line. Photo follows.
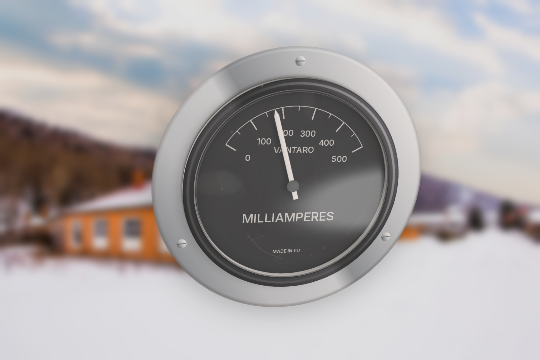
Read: **175** mA
